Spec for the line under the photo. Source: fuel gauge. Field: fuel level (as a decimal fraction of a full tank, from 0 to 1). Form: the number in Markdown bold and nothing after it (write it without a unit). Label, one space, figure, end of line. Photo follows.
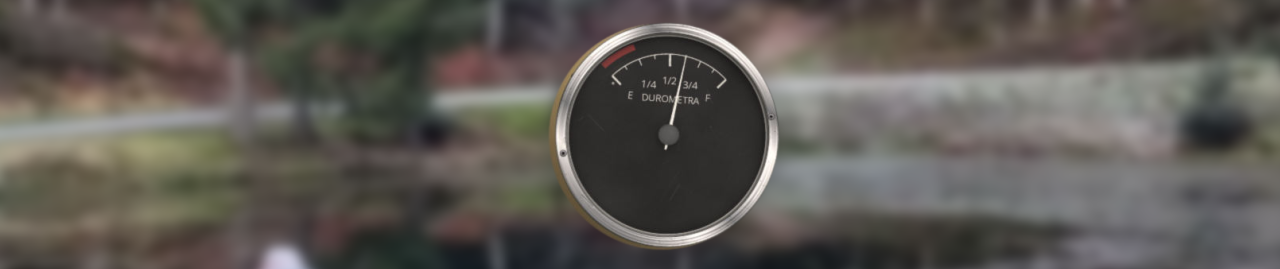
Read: **0.625**
